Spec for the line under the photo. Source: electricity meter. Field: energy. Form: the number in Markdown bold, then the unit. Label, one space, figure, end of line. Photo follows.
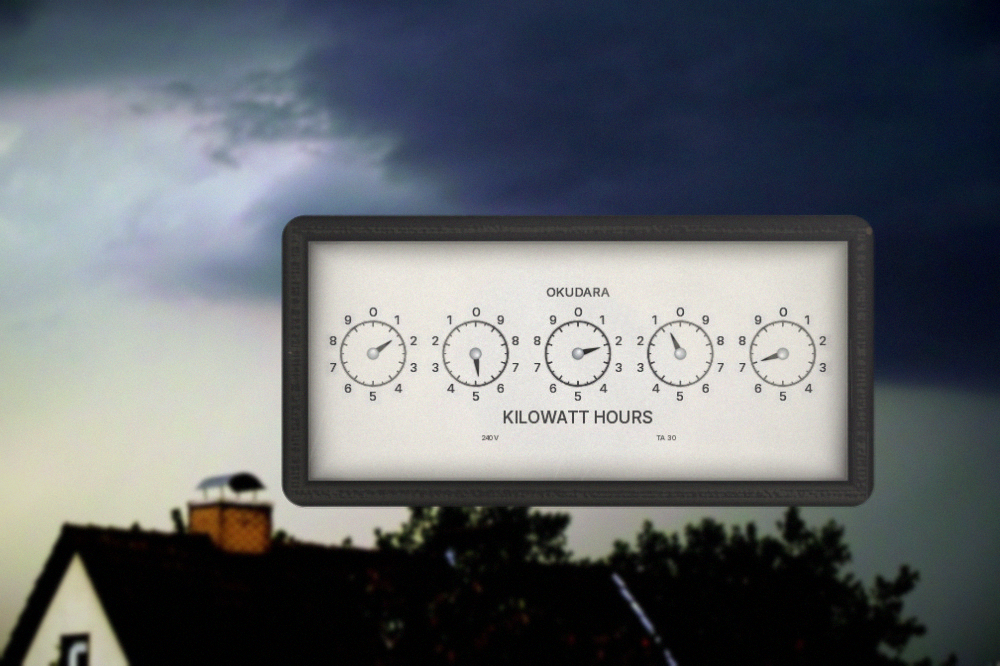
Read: **15207** kWh
